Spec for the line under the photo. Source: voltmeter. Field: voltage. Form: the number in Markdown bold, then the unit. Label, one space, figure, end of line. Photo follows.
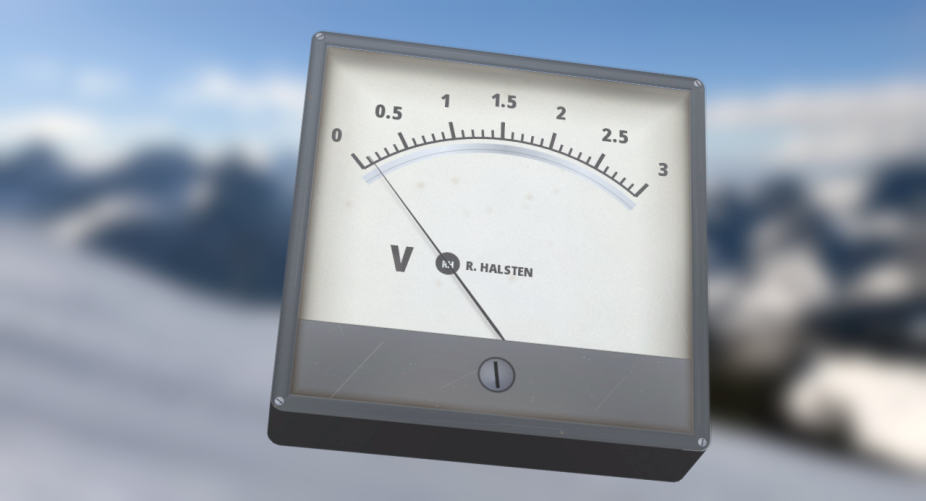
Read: **0.1** V
